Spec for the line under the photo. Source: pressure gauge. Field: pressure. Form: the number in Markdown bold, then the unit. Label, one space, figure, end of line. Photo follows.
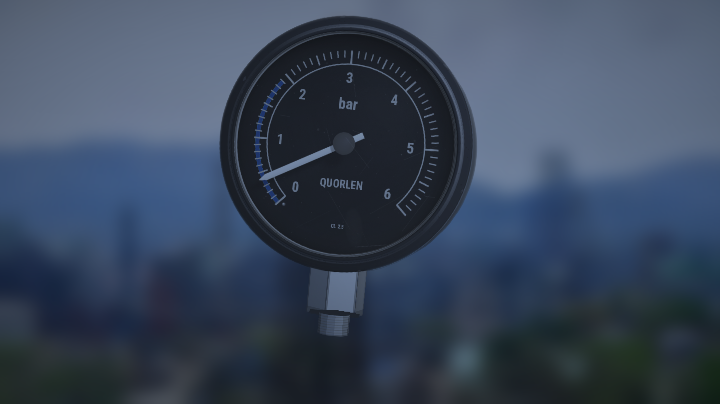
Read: **0.4** bar
